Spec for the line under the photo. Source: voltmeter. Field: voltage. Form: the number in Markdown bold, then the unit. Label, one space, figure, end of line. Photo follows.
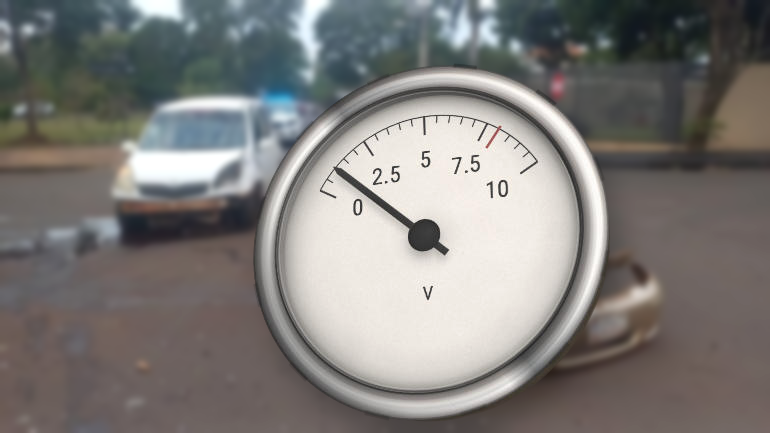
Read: **1** V
